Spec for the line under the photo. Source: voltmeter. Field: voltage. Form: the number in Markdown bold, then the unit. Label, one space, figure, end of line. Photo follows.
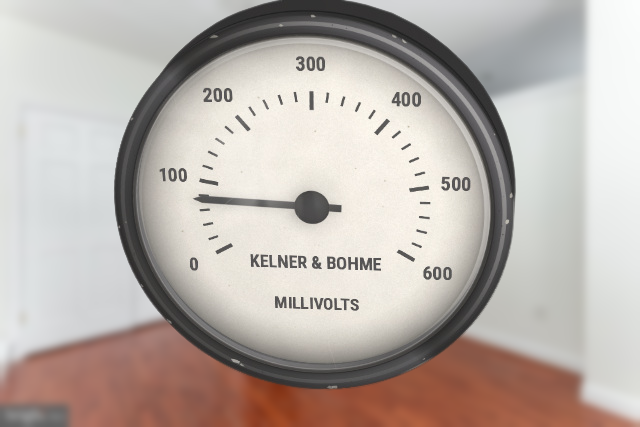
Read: **80** mV
